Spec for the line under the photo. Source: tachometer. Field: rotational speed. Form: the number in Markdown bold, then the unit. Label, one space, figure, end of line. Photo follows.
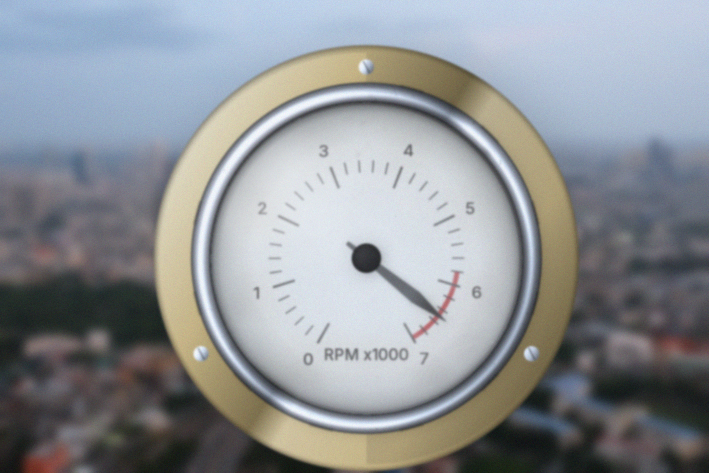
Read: **6500** rpm
